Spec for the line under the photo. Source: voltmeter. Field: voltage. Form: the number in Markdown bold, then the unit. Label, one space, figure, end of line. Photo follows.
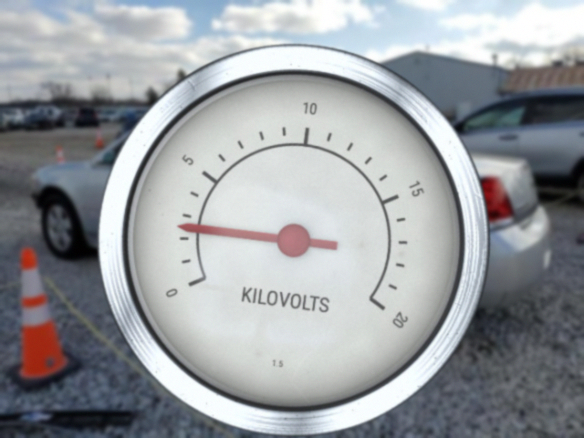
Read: **2.5** kV
